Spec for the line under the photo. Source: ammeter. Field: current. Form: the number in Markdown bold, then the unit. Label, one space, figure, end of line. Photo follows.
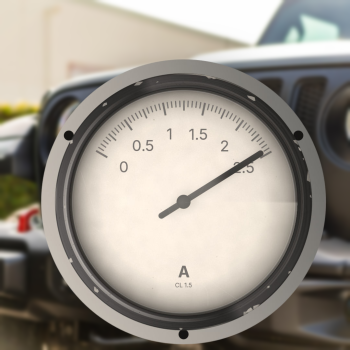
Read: **2.45** A
